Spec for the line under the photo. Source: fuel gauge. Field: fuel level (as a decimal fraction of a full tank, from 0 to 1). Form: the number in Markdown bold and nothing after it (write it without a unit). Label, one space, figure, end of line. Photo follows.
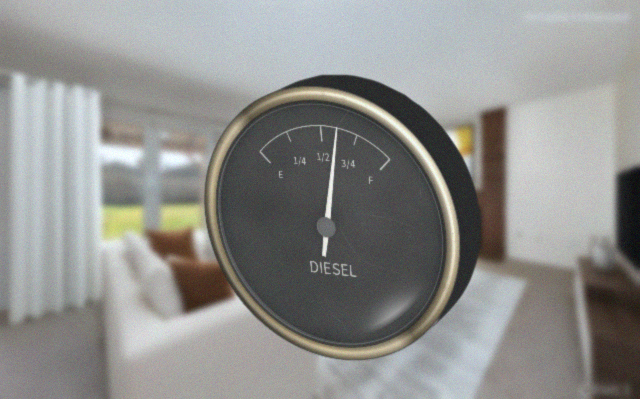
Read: **0.625**
